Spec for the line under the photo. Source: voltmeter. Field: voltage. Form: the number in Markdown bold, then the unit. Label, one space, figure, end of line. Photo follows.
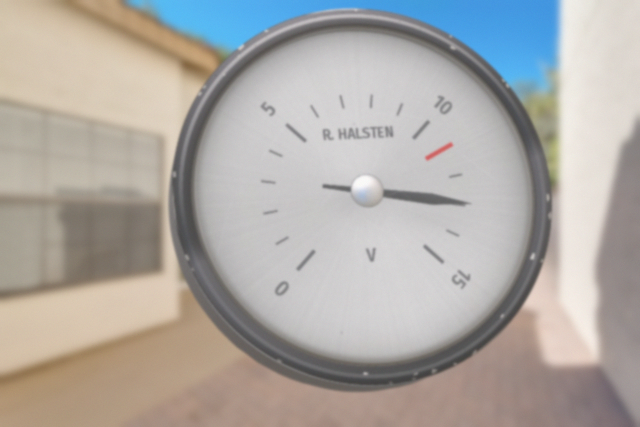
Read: **13** V
